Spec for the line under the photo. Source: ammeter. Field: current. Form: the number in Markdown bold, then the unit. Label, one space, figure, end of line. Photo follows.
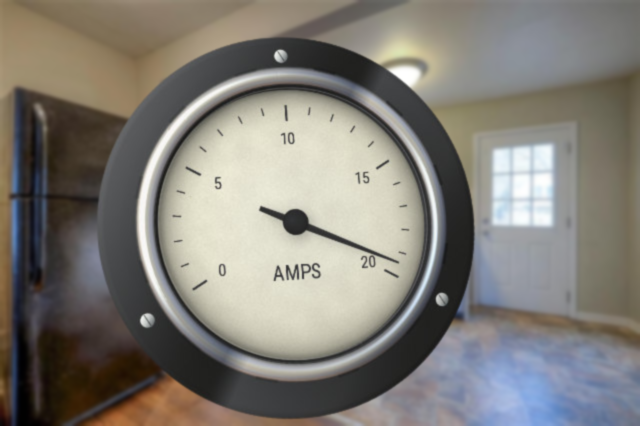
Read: **19.5** A
